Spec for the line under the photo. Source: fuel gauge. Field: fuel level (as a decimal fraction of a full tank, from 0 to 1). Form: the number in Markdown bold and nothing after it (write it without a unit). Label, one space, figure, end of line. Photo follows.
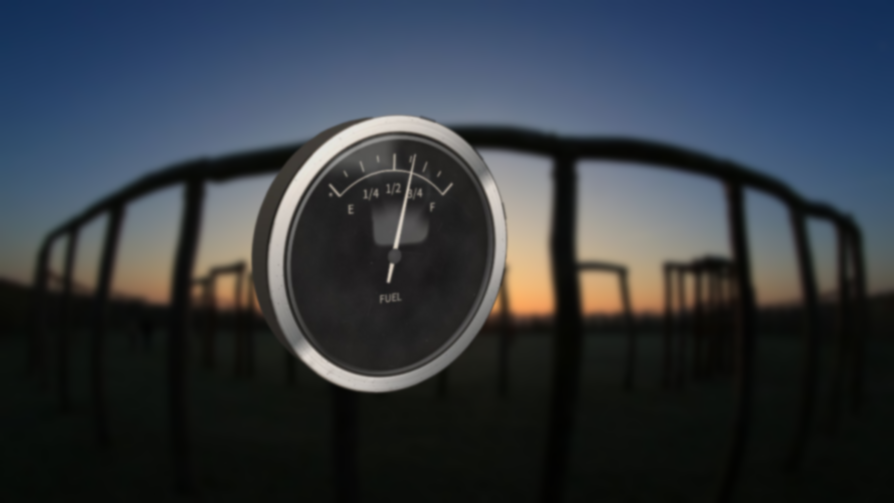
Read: **0.625**
